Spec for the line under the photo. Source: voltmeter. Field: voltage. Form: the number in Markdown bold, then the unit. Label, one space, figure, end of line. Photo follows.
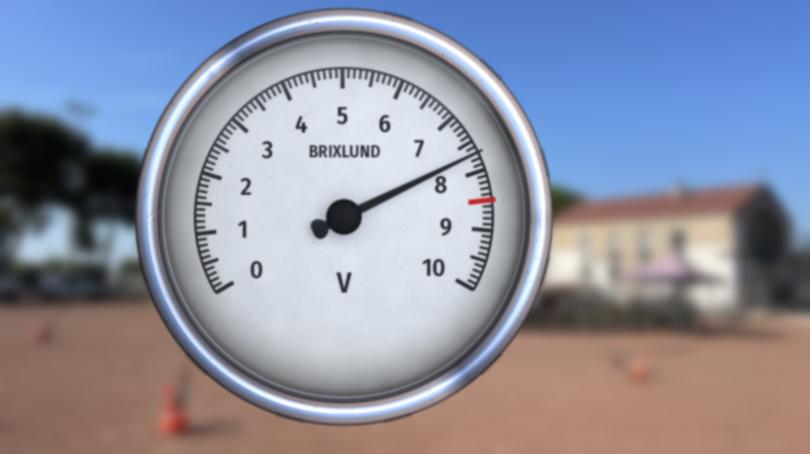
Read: **7.7** V
